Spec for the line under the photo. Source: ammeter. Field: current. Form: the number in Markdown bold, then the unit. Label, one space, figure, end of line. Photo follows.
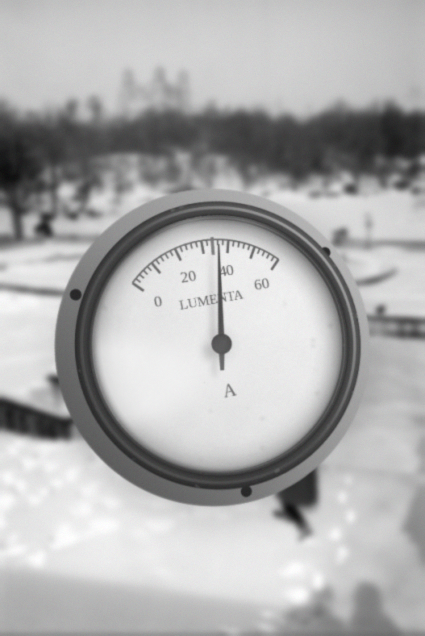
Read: **36** A
